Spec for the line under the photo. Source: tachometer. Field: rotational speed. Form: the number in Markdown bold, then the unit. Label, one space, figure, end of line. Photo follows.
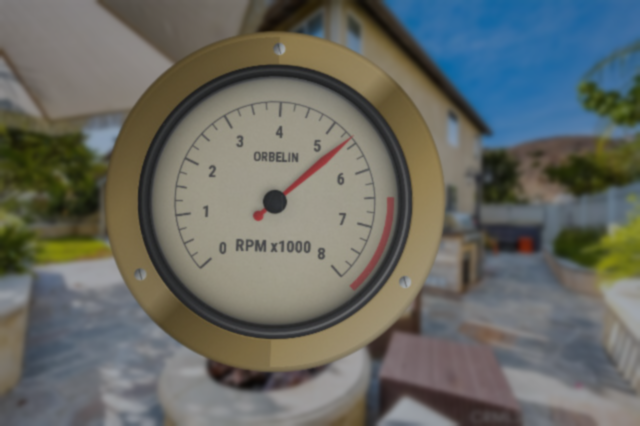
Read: **5375** rpm
